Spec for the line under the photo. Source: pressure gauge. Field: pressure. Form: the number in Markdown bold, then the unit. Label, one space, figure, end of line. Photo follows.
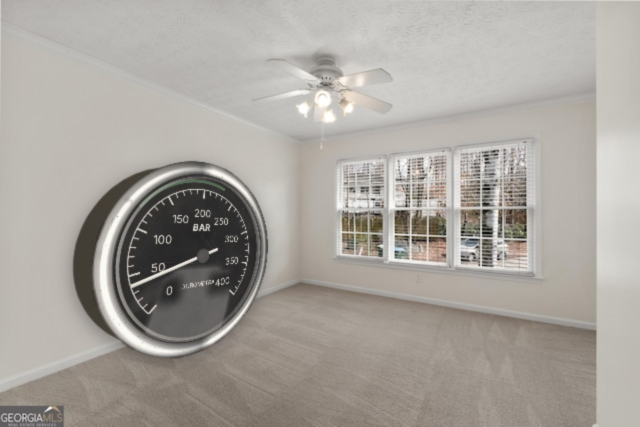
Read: **40** bar
